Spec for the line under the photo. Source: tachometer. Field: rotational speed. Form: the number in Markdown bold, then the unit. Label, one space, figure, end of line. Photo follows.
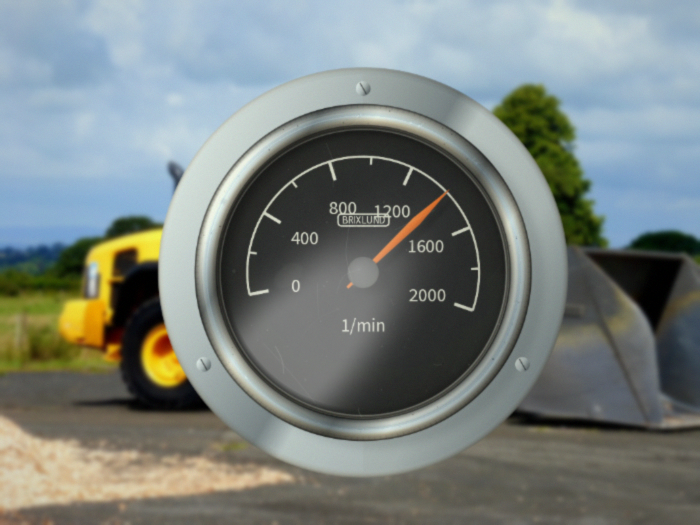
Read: **1400** rpm
